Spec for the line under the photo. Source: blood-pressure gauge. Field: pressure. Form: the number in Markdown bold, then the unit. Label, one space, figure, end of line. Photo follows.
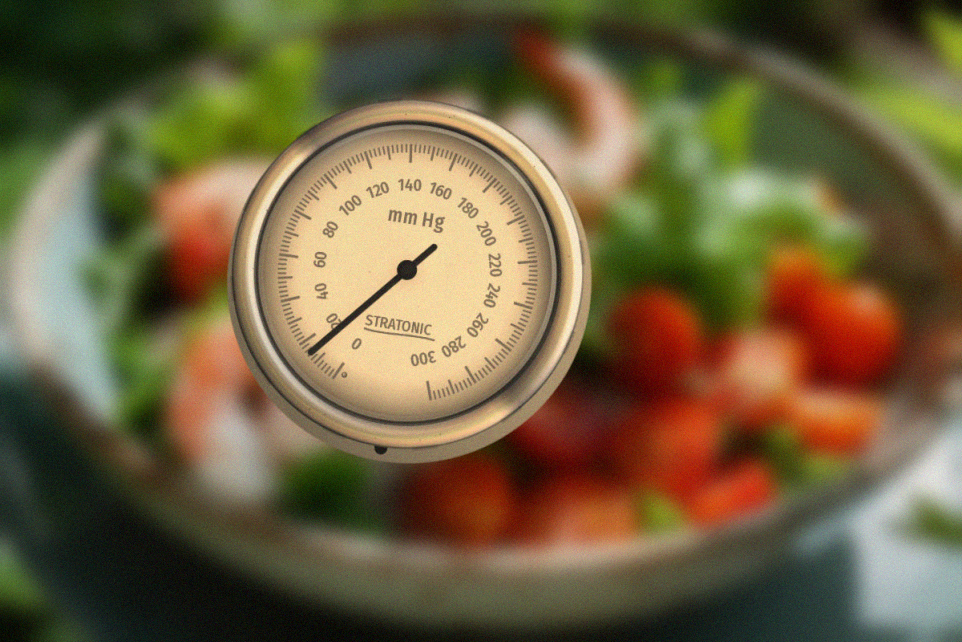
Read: **14** mmHg
